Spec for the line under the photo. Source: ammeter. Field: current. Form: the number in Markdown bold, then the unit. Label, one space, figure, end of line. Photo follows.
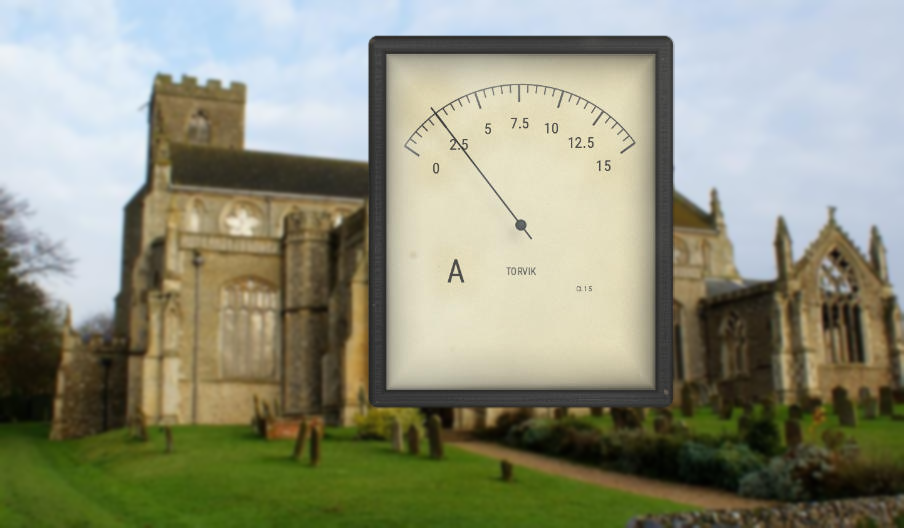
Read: **2.5** A
